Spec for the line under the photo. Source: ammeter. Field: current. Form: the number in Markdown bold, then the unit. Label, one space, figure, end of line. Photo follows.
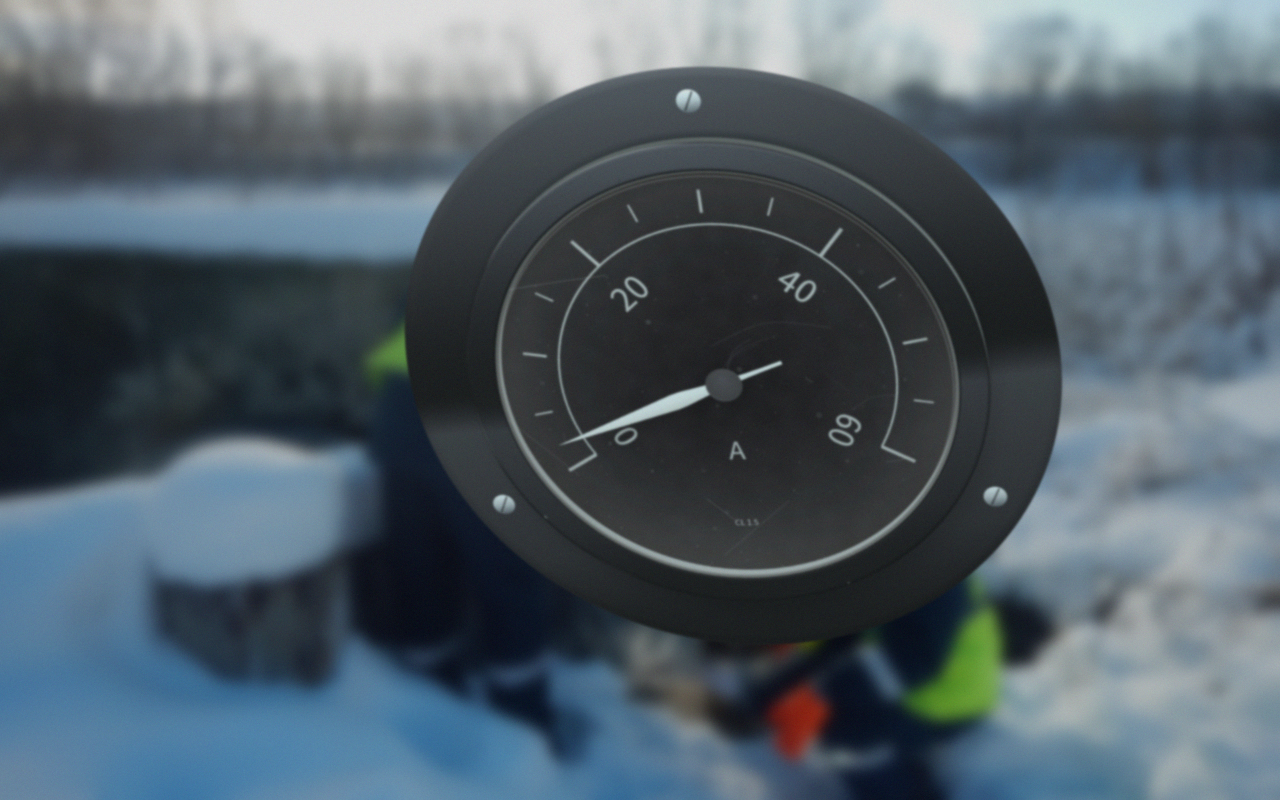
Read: **2.5** A
